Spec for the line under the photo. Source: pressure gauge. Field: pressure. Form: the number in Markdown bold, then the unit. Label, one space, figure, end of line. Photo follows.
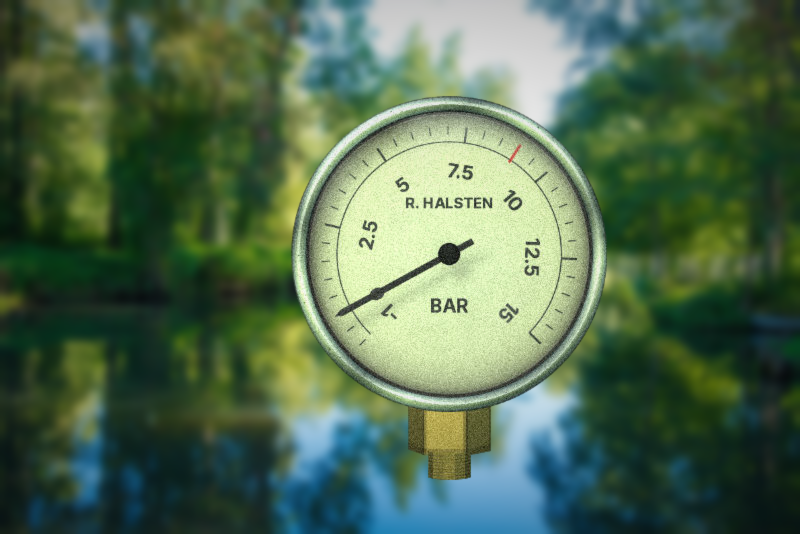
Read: **0** bar
